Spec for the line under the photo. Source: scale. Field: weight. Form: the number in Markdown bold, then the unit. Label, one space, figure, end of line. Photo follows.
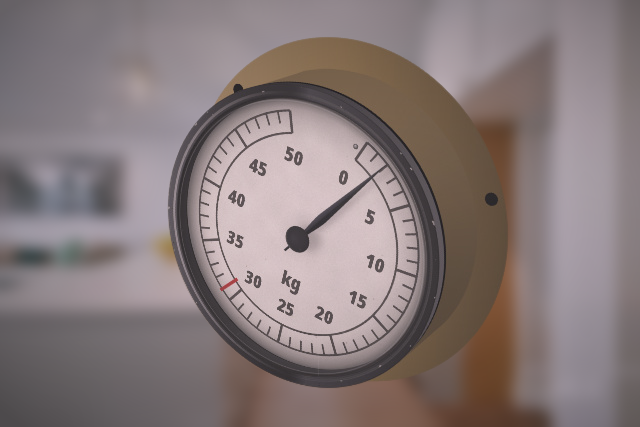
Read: **2** kg
